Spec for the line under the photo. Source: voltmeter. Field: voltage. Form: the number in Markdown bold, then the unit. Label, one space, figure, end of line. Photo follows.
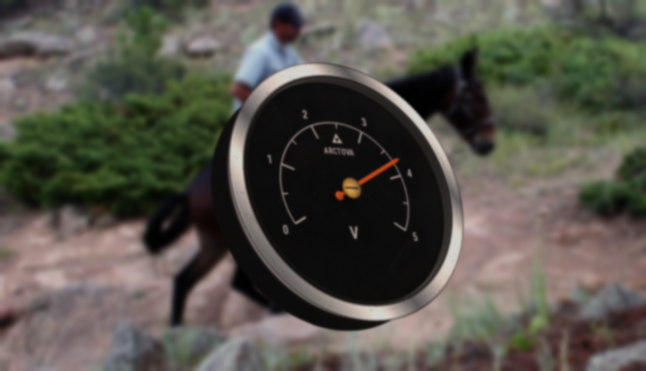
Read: **3.75** V
